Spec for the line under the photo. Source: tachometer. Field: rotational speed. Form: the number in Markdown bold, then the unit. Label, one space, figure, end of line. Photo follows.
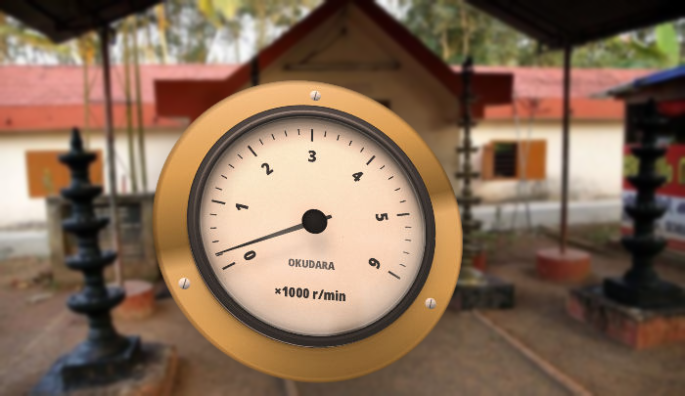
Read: **200** rpm
